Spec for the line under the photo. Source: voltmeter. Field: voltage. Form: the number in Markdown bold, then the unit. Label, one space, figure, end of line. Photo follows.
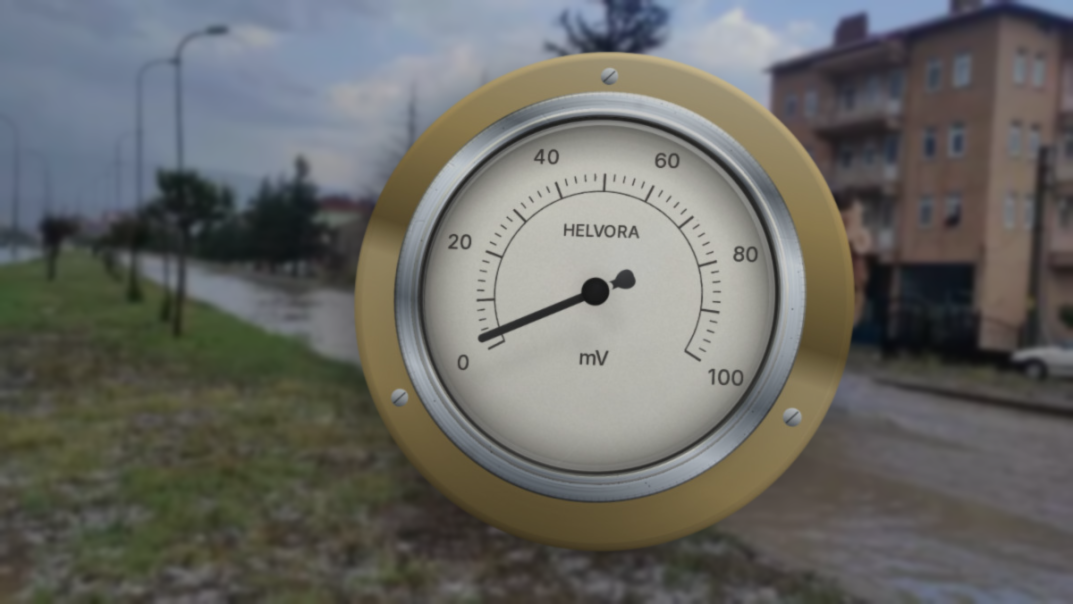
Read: **2** mV
